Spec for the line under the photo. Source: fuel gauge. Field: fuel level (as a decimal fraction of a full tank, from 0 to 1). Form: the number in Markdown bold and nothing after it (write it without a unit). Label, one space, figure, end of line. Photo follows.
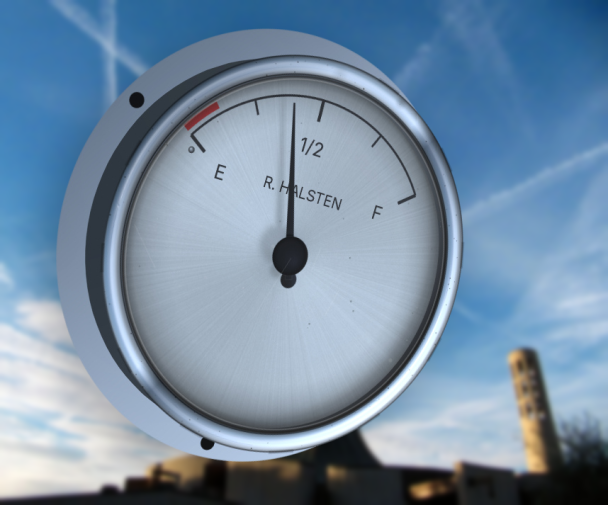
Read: **0.375**
